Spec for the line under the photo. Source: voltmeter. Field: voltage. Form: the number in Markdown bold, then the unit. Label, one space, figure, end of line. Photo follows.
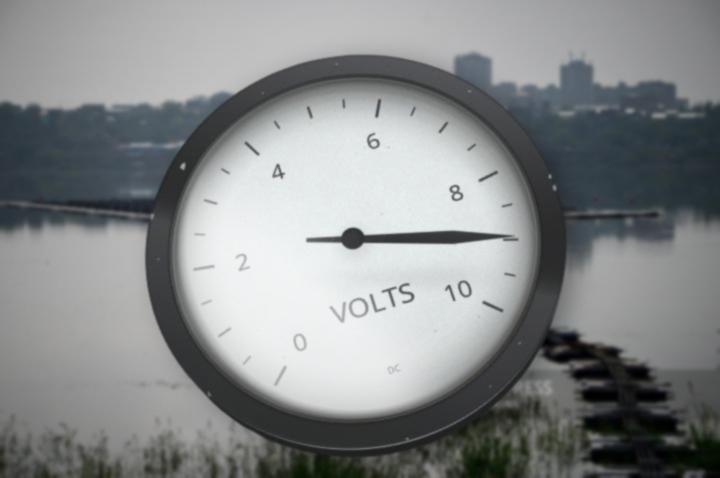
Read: **9** V
